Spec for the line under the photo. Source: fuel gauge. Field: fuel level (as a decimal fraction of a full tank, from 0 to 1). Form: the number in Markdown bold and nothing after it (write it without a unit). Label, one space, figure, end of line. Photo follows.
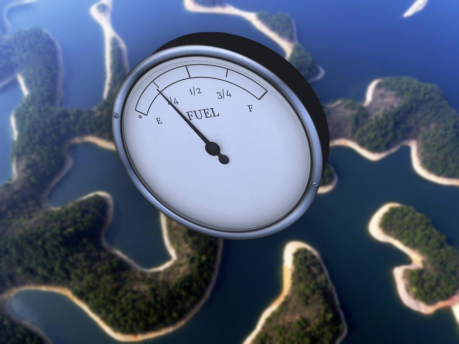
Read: **0.25**
